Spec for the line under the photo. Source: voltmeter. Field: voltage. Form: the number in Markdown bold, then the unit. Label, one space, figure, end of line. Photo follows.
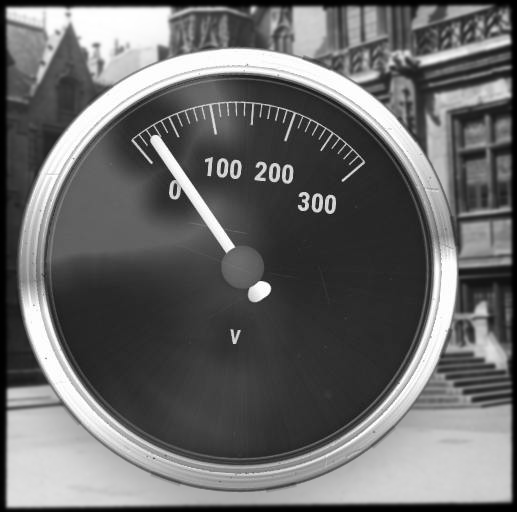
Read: **20** V
